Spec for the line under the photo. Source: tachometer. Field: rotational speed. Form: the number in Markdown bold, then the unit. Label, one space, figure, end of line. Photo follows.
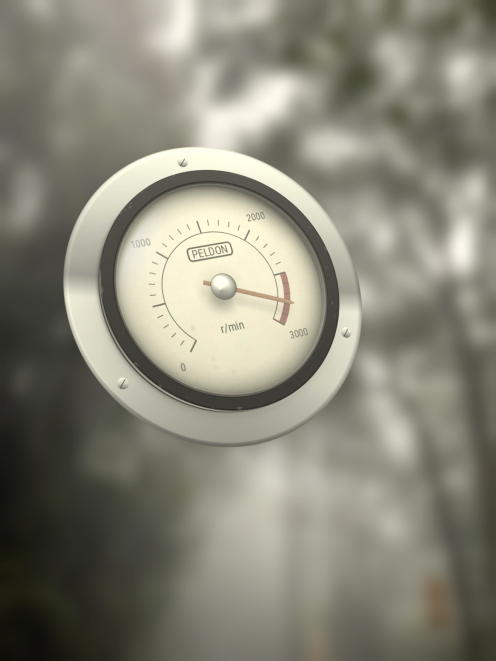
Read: **2800** rpm
